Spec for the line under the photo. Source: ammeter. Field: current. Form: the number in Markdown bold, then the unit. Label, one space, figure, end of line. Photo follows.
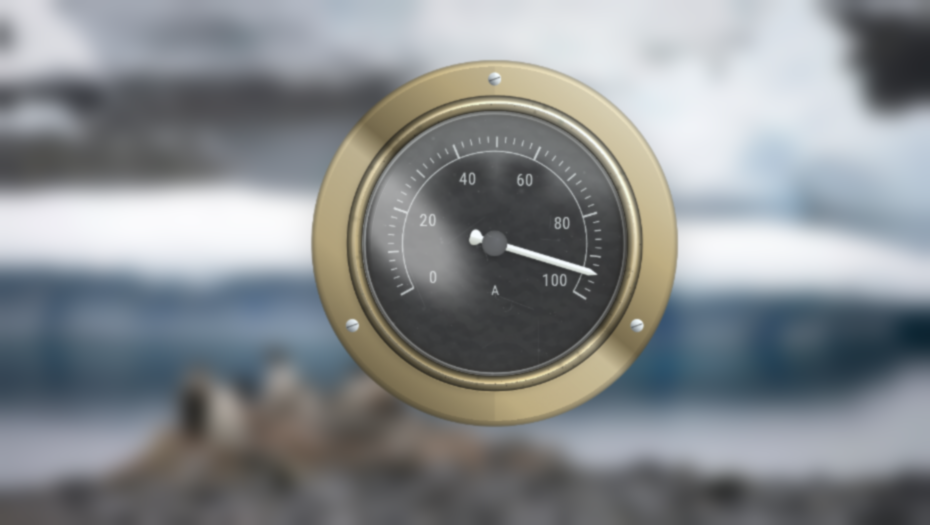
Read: **94** A
